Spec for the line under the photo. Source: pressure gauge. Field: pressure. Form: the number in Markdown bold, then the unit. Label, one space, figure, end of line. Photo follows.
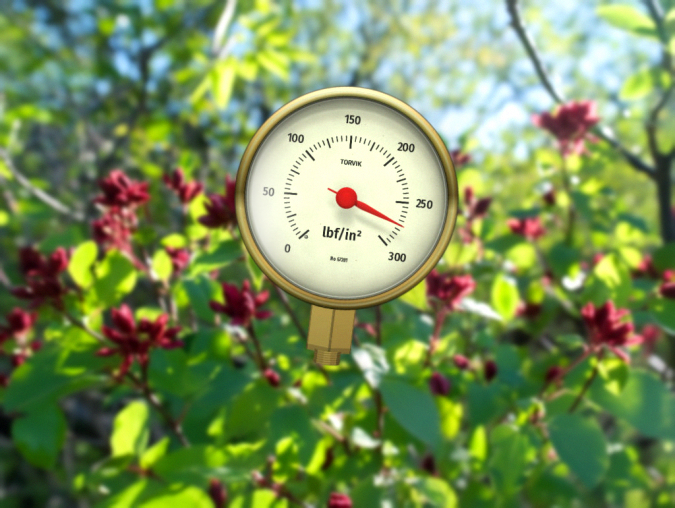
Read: **275** psi
